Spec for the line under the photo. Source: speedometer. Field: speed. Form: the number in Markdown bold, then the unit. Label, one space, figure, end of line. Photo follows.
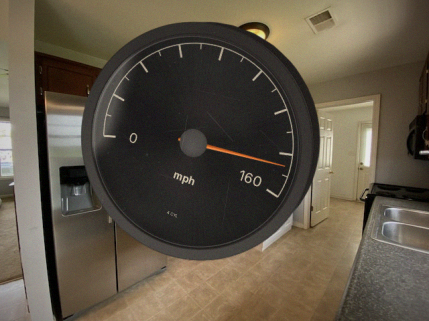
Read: **145** mph
